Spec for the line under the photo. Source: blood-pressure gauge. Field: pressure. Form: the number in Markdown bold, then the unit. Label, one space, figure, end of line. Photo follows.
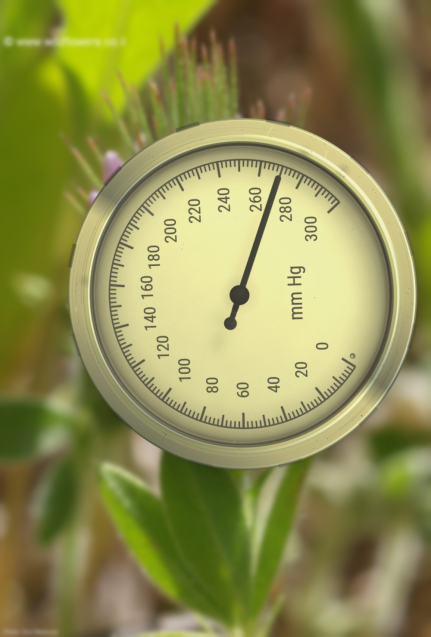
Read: **270** mmHg
